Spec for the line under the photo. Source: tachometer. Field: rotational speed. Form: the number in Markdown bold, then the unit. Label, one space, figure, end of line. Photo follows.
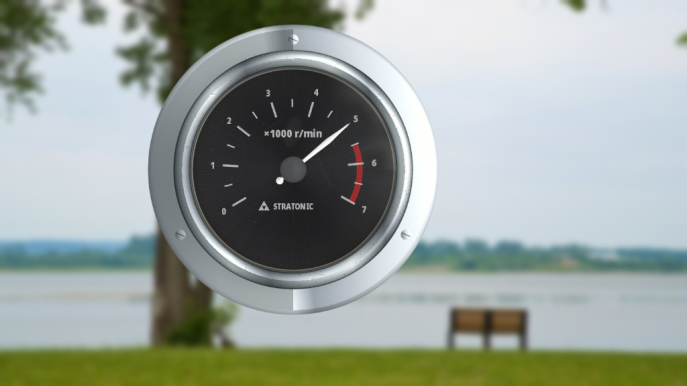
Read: **5000** rpm
